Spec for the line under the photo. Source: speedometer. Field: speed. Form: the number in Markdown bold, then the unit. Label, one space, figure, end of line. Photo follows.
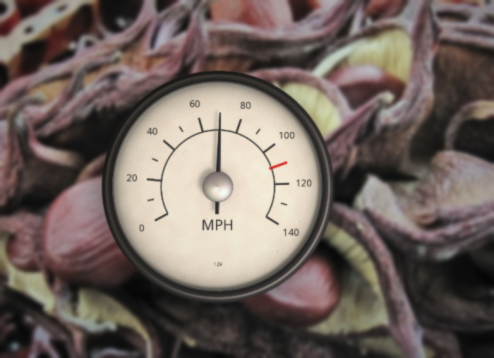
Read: **70** mph
